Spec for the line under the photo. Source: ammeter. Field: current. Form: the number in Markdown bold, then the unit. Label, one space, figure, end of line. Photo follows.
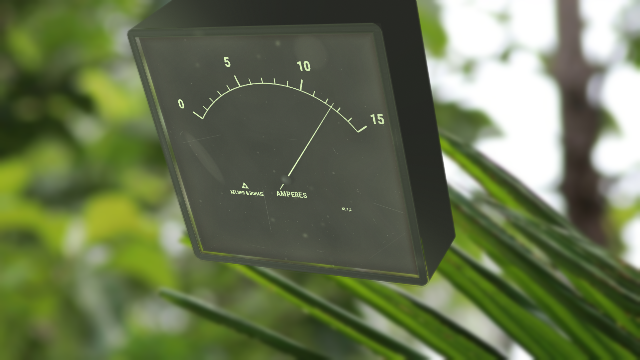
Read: **12.5** A
